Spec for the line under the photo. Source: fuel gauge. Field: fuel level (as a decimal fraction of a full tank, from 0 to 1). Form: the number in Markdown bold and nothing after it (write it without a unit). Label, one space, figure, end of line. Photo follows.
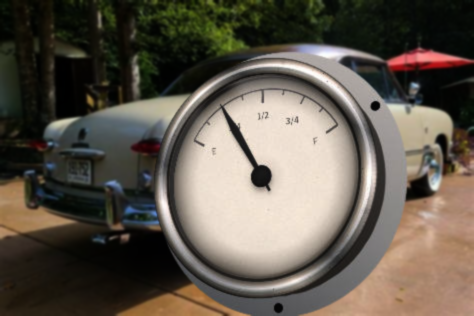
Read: **0.25**
